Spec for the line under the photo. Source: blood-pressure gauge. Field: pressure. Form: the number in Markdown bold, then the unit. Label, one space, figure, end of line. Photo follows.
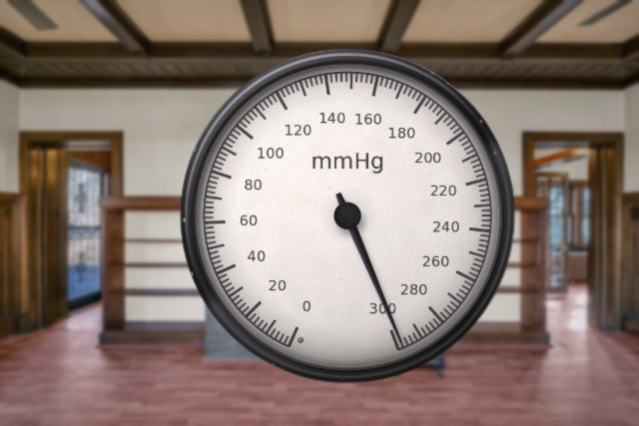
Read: **298** mmHg
